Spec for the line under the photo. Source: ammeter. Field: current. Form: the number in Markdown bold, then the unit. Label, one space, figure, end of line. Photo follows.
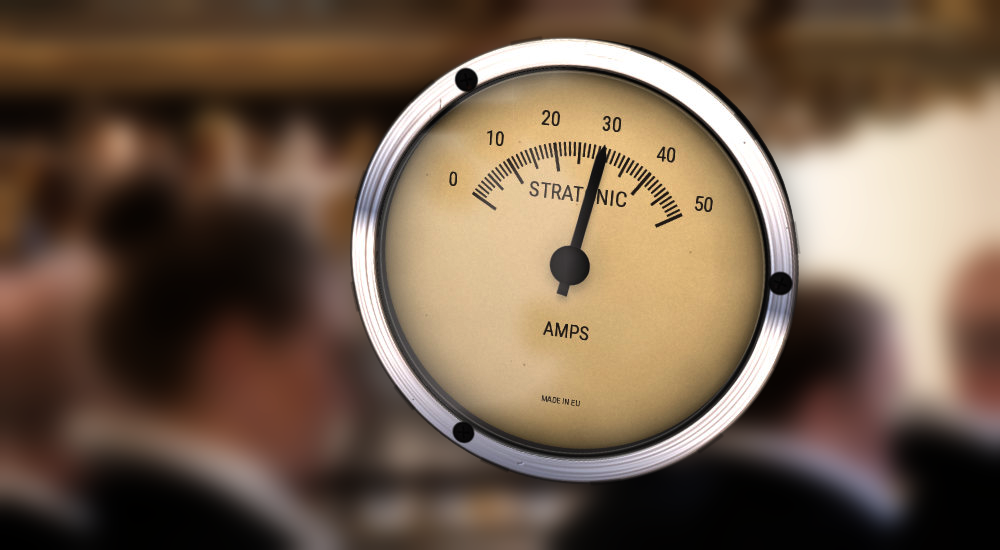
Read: **30** A
